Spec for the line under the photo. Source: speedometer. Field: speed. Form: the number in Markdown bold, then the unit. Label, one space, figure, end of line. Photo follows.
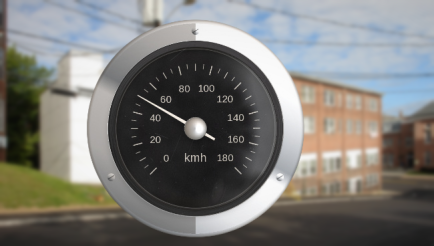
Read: **50** km/h
